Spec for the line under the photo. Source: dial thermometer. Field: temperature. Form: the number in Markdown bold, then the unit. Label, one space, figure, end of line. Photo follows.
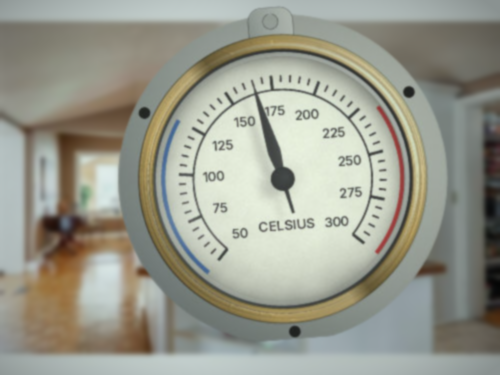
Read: **165** °C
